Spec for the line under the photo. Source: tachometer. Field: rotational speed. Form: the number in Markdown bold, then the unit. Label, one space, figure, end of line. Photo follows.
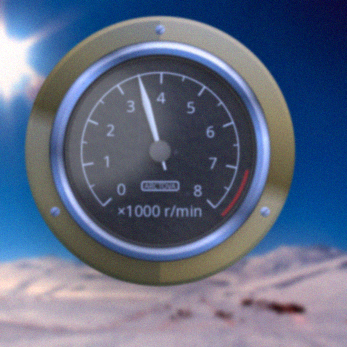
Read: **3500** rpm
